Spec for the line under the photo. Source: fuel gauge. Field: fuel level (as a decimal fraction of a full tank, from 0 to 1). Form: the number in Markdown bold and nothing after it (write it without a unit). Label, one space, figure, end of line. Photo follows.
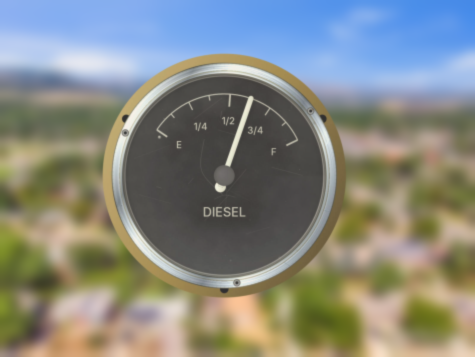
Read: **0.625**
